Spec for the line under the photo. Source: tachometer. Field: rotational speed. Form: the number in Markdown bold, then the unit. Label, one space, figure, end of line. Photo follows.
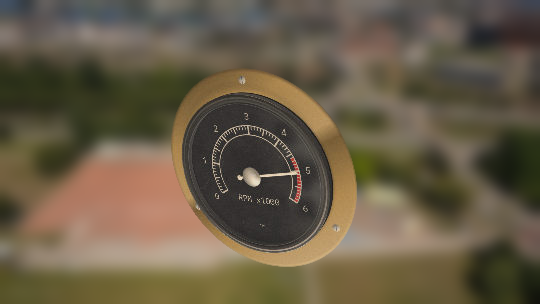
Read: **5000** rpm
